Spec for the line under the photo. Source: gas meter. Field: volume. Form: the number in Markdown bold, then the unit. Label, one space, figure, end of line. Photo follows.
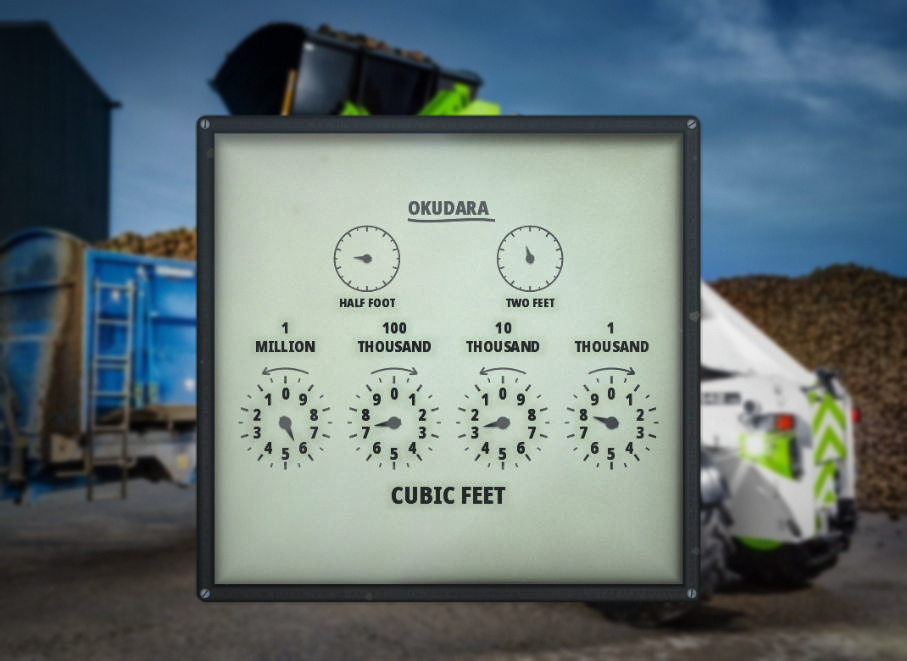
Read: **572800** ft³
